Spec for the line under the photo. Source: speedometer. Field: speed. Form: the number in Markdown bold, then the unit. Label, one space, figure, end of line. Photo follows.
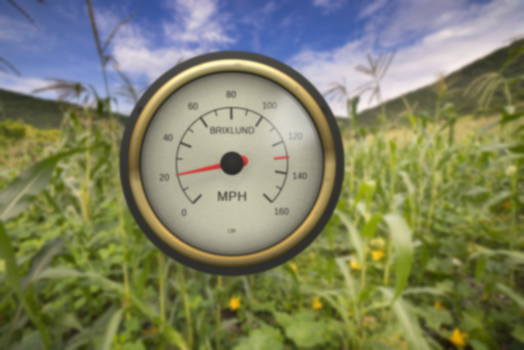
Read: **20** mph
